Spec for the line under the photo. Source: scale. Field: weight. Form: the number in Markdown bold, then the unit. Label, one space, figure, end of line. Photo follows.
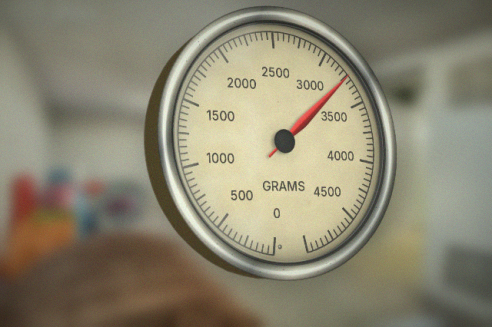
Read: **3250** g
